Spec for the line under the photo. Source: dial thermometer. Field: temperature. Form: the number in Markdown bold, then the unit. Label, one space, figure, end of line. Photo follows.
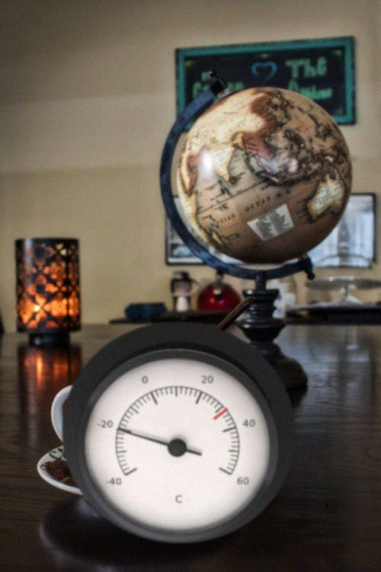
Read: **-20** °C
